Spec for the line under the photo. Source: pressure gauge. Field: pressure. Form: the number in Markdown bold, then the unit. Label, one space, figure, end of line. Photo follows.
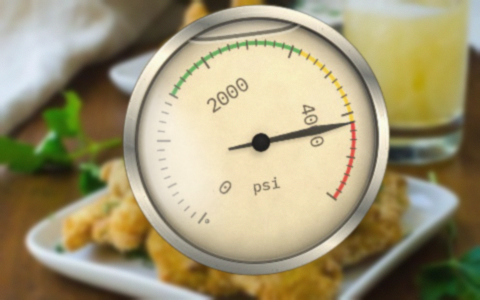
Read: **4100** psi
